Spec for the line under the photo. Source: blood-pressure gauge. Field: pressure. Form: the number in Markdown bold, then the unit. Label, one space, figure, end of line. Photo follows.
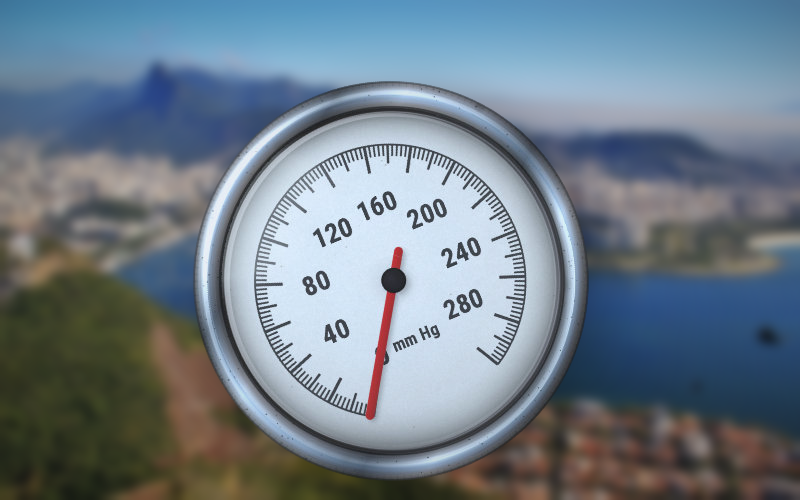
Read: **2** mmHg
